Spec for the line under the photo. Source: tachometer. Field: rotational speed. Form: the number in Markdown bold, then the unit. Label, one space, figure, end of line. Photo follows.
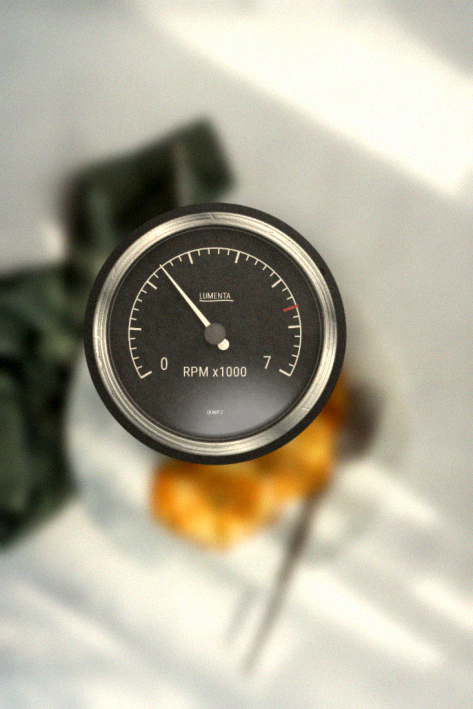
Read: **2400** rpm
